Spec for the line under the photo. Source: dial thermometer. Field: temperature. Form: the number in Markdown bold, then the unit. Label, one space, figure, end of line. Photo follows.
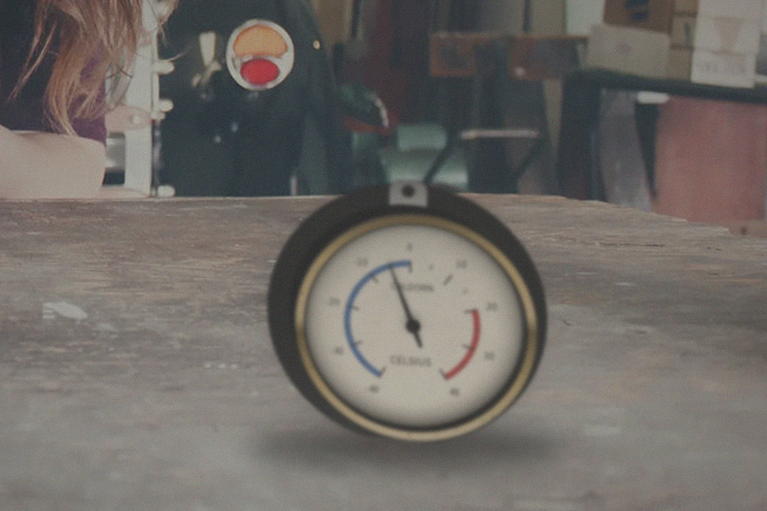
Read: **-5** °C
